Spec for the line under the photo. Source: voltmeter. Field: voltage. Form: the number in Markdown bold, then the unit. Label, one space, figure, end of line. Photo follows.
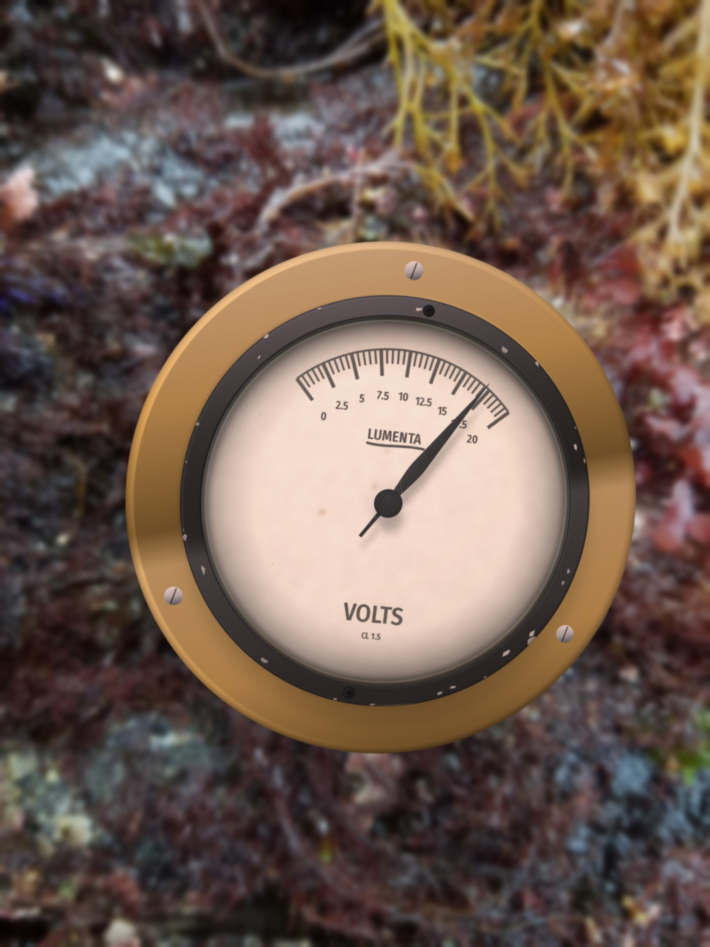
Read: **17** V
